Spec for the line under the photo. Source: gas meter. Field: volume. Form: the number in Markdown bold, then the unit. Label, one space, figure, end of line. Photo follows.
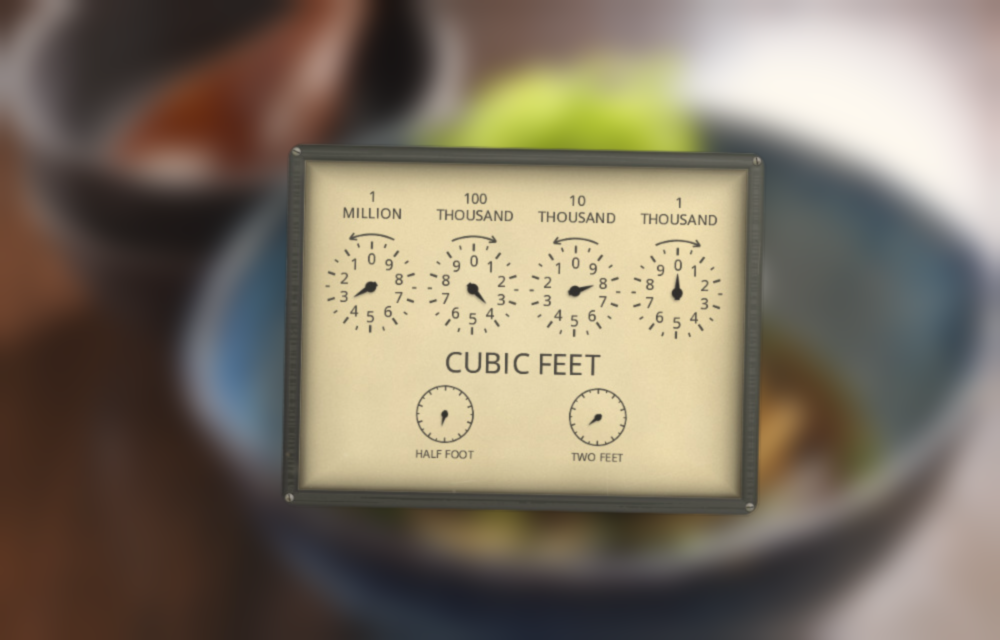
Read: **338000** ft³
